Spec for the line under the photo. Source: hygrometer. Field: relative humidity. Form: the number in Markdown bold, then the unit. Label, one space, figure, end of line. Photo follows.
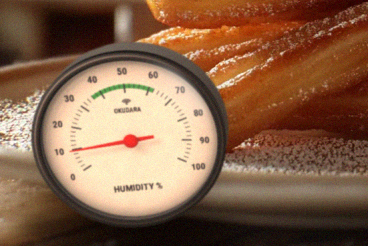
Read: **10** %
